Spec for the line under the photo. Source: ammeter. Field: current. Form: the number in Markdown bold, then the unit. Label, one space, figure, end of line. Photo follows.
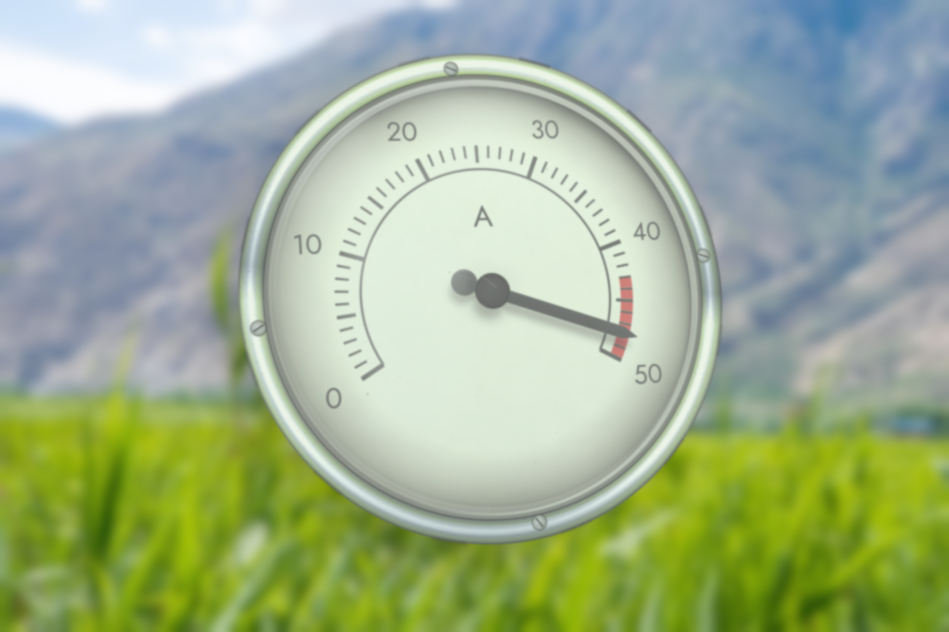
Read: **48** A
